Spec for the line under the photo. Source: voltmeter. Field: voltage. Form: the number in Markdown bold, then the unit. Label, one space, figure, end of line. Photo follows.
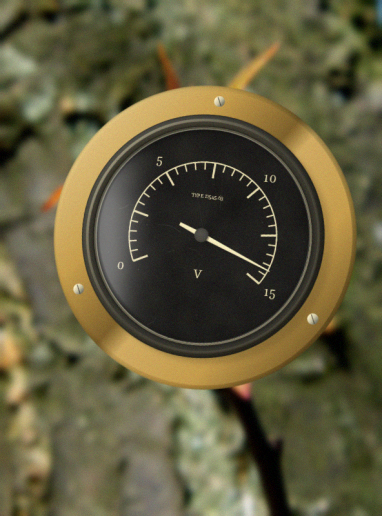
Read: **14.25** V
